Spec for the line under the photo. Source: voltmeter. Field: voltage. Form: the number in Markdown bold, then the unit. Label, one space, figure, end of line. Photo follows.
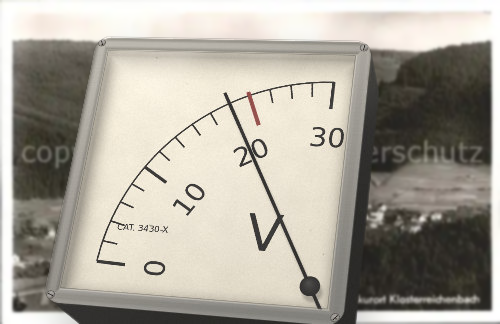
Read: **20** V
